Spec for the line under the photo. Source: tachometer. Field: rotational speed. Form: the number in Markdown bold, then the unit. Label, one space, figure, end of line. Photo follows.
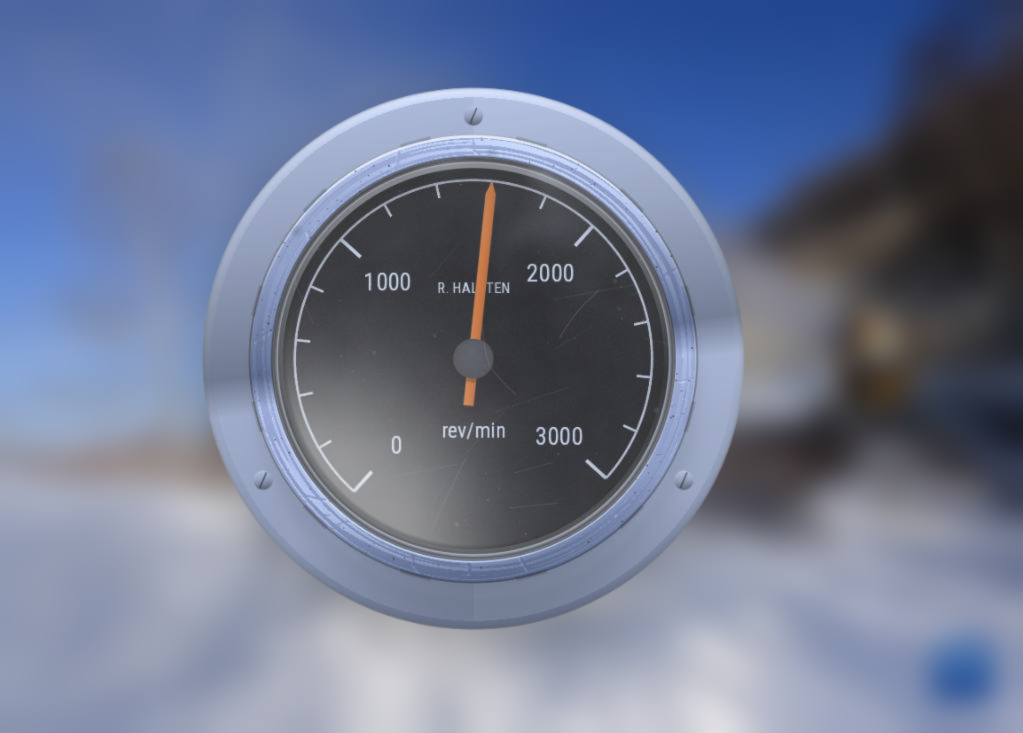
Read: **1600** rpm
